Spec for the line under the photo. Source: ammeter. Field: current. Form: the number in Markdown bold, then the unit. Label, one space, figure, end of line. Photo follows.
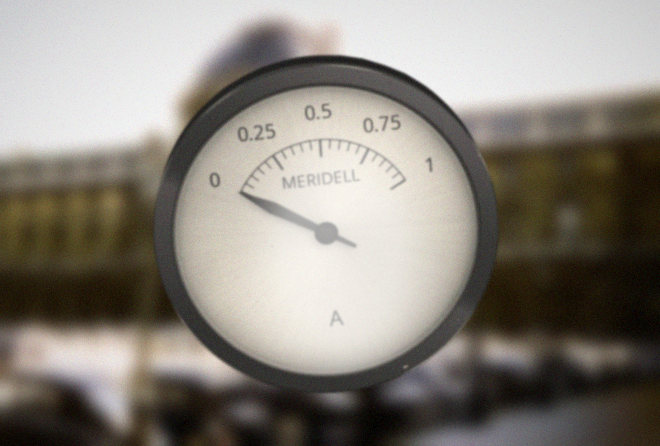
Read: **0** A
